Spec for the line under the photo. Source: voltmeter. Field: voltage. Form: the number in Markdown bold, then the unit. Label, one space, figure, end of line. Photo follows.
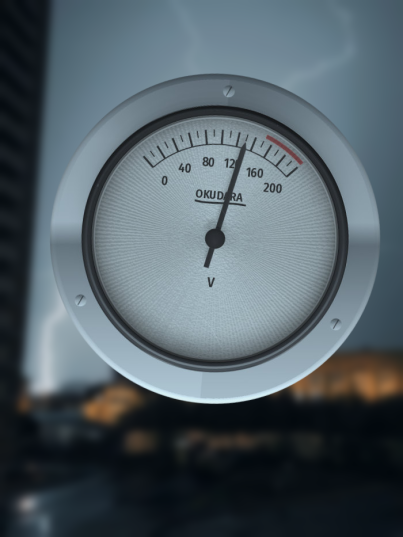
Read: **130** V
